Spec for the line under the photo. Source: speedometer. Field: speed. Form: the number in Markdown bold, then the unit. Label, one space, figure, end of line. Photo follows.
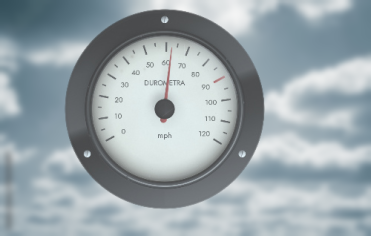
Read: **62.5** mph
